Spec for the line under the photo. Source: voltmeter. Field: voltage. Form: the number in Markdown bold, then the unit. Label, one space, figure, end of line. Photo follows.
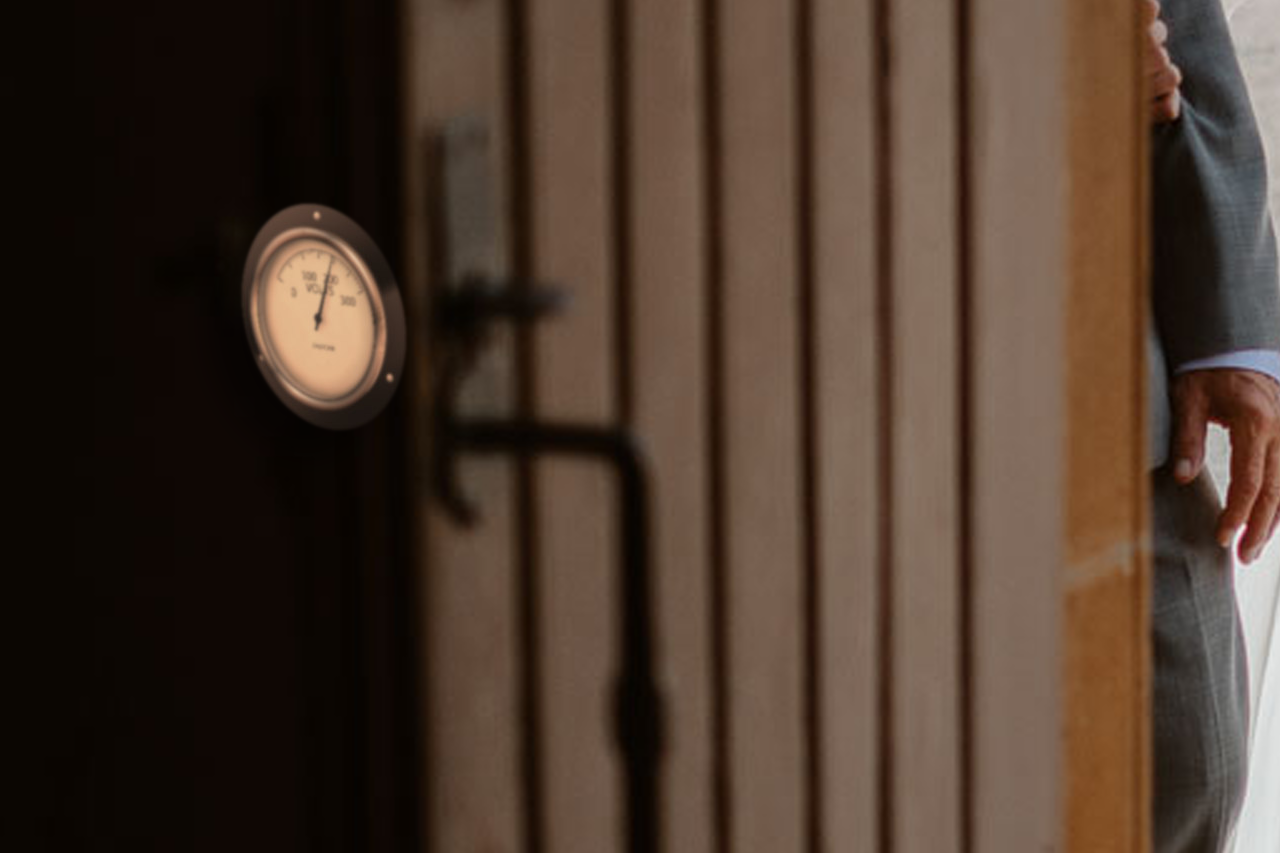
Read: **200** V
